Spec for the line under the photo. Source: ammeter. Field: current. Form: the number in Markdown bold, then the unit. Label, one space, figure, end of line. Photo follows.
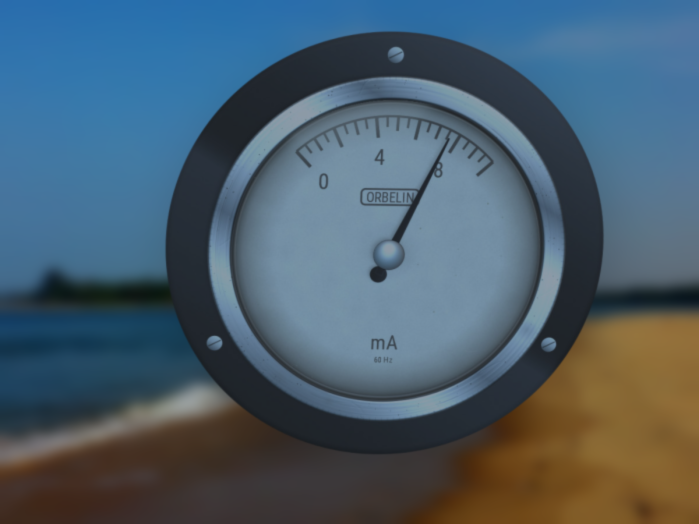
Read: **7.5** mA
